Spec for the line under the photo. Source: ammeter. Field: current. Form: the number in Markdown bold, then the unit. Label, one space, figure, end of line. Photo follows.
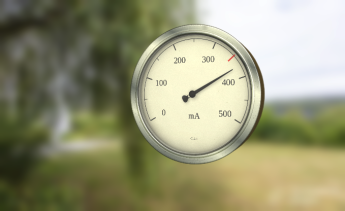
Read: **375** mA
